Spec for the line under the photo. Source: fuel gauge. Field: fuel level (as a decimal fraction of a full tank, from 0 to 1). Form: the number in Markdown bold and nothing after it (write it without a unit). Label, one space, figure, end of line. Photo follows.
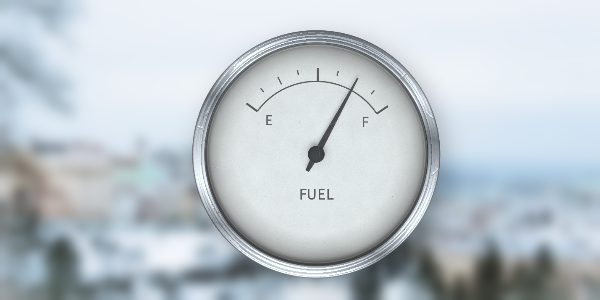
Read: **0.75**
